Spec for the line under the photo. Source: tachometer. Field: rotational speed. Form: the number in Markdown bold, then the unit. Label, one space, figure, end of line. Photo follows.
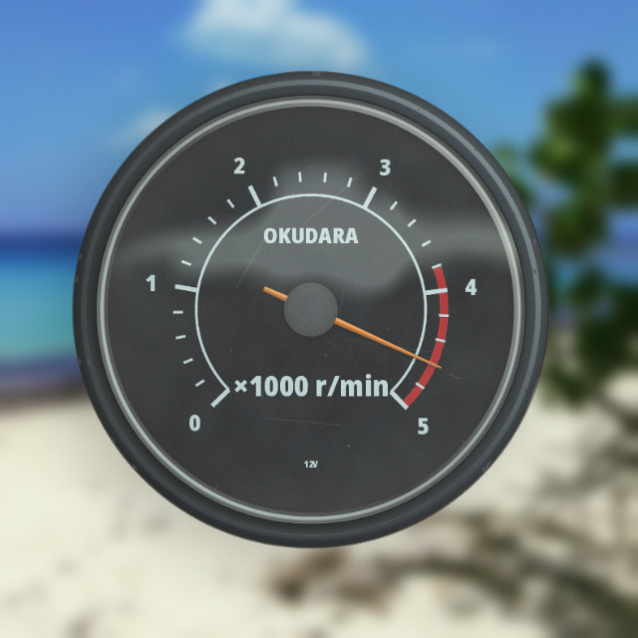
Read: **4600** rpm
